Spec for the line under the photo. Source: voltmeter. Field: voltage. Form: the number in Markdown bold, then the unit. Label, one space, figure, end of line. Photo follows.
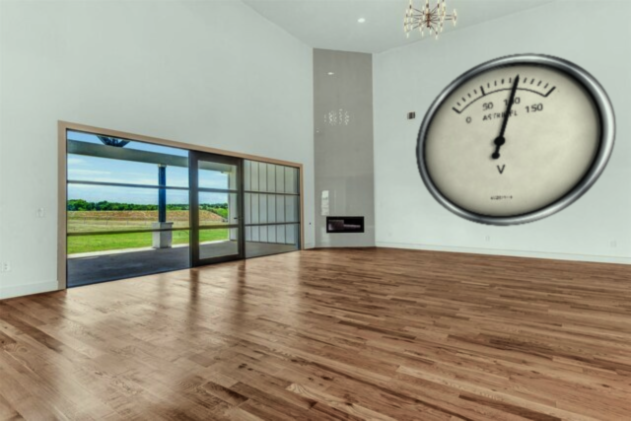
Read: **100** V
